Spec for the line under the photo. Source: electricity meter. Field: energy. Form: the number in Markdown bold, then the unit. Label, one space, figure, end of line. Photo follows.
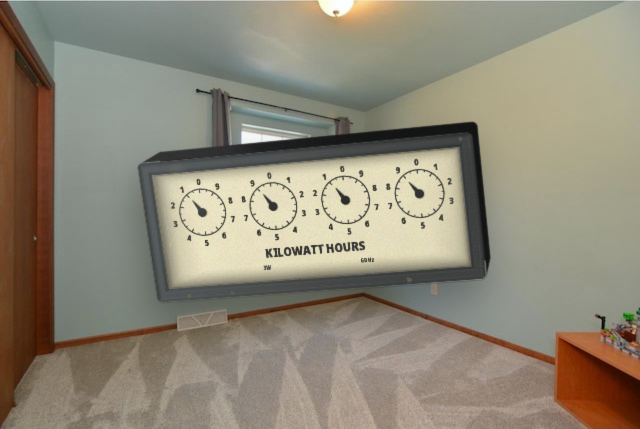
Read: **909** kWh
